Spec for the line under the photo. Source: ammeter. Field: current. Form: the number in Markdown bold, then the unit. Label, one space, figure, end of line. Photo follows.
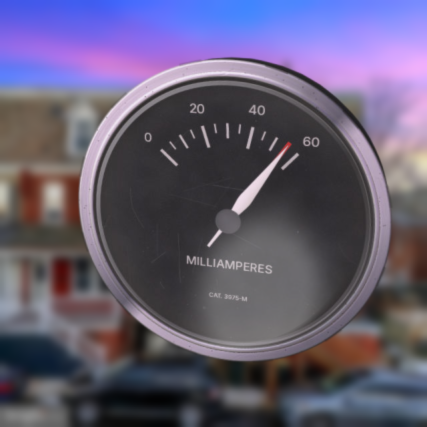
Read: **55** mA
